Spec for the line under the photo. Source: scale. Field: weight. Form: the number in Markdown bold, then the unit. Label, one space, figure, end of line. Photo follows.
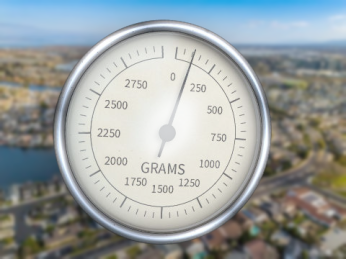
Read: **100** g
